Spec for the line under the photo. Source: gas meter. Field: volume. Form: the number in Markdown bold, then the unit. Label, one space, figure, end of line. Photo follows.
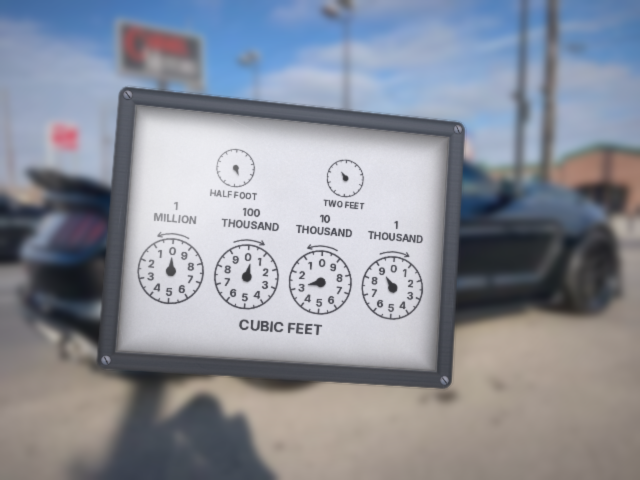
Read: **2900** ft³
